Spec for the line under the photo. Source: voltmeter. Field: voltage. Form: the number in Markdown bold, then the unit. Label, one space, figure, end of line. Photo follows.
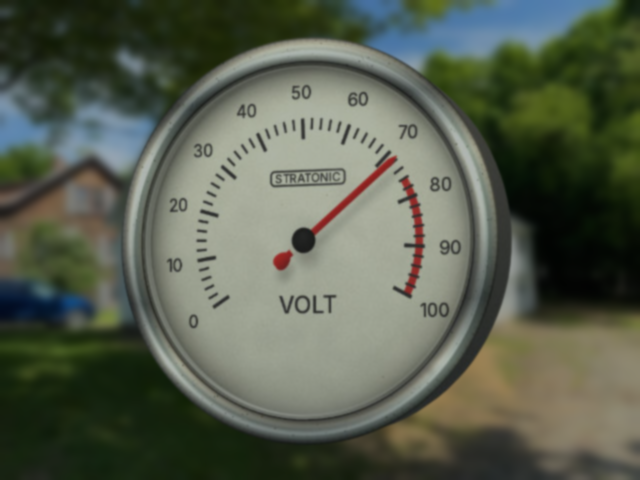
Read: **72** V
